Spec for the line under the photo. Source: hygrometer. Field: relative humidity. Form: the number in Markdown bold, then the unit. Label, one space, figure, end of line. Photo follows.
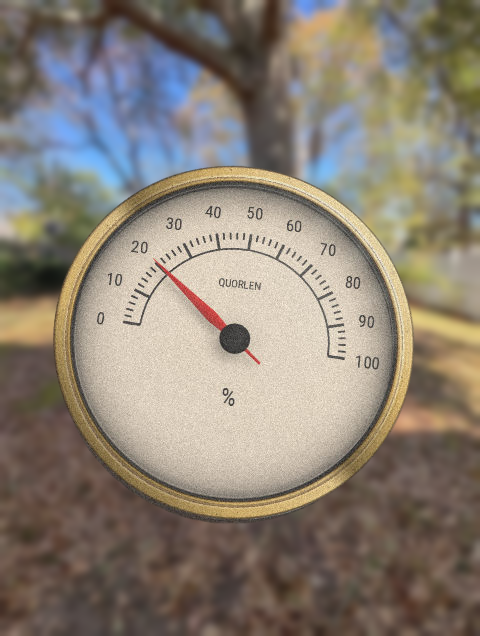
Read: **20** %
